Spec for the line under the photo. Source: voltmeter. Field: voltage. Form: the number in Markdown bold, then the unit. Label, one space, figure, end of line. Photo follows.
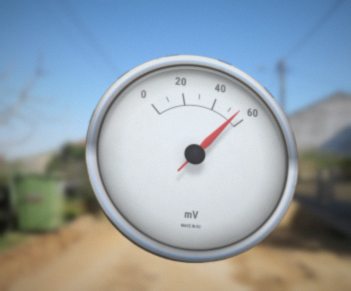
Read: **55** mV
